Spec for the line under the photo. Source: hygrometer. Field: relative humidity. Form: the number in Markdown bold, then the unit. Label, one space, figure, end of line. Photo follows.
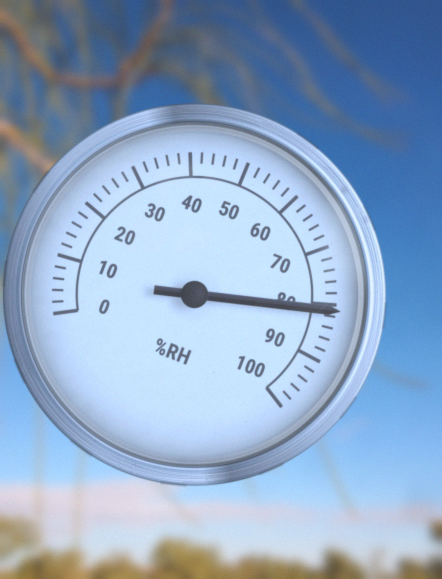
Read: **81** %
